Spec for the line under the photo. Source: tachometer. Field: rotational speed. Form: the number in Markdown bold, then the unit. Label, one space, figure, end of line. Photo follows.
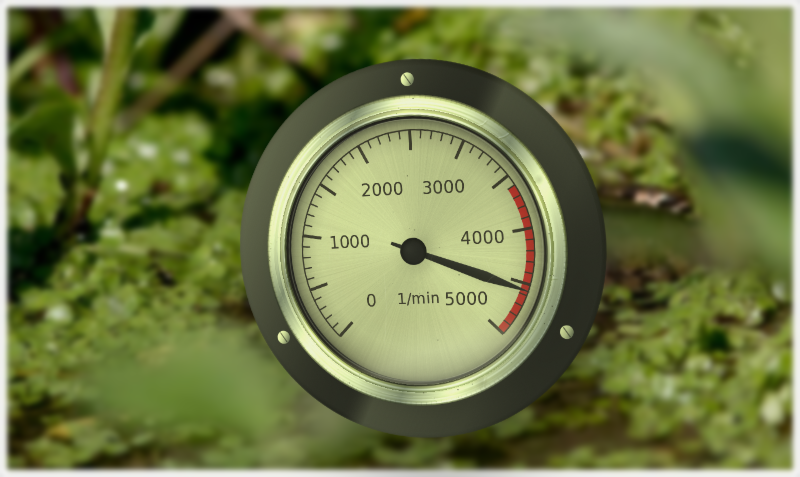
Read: **4550** rpm
